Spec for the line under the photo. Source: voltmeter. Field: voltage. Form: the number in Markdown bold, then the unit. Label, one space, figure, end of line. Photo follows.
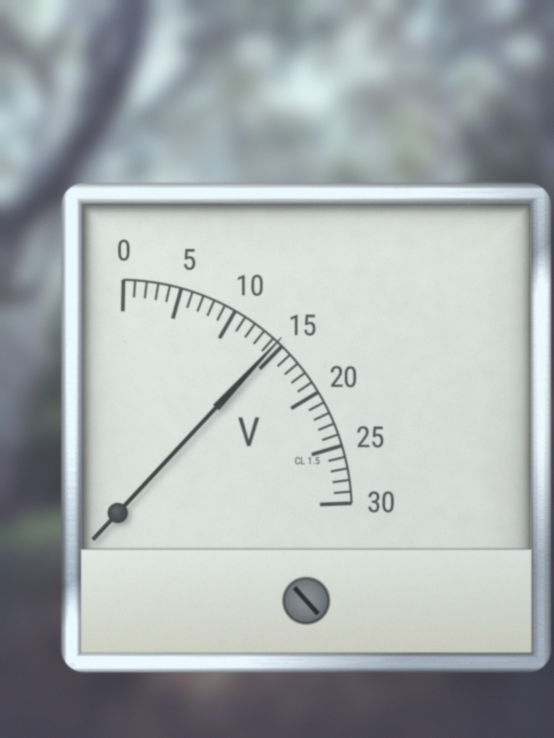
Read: **14.5** V
